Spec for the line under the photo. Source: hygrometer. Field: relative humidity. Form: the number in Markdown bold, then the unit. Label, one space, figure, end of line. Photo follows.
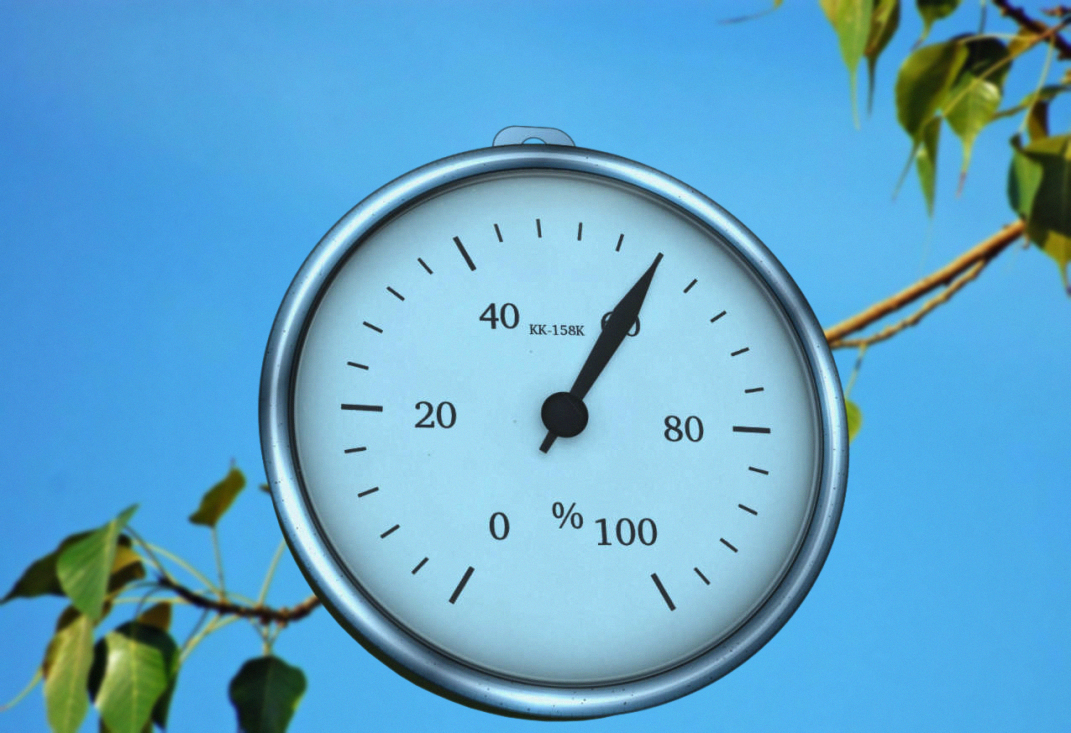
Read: **60** %
